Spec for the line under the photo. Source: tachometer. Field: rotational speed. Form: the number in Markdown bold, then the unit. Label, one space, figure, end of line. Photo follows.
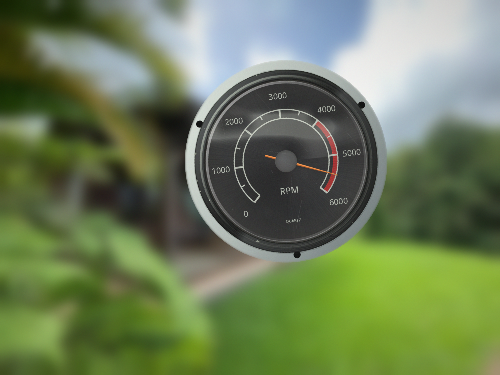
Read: **5500** rpm
